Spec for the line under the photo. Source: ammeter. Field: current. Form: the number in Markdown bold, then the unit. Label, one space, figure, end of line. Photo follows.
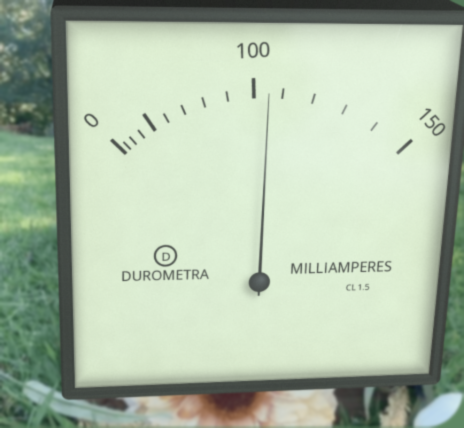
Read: **105** mA
